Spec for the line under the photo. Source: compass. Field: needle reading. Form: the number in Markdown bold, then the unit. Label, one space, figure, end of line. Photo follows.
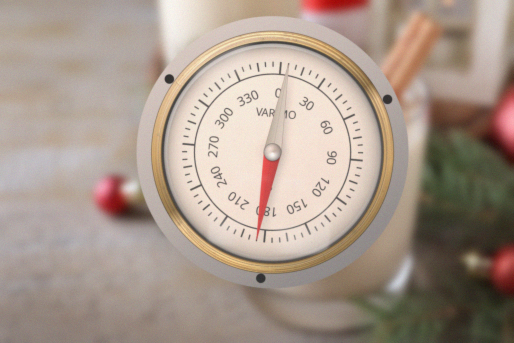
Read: **185** °
